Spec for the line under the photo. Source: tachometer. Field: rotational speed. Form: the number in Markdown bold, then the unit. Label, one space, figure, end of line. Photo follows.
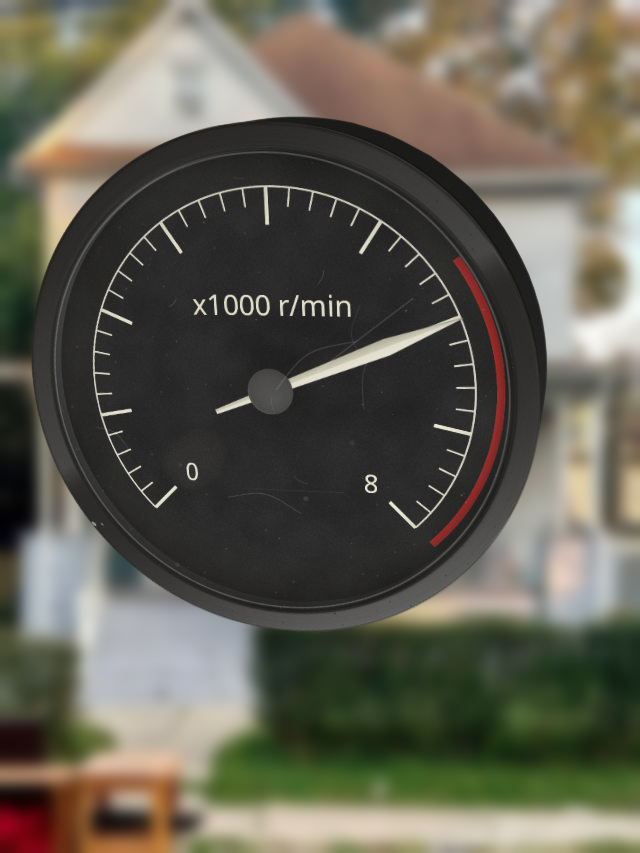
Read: **6000** rpm
